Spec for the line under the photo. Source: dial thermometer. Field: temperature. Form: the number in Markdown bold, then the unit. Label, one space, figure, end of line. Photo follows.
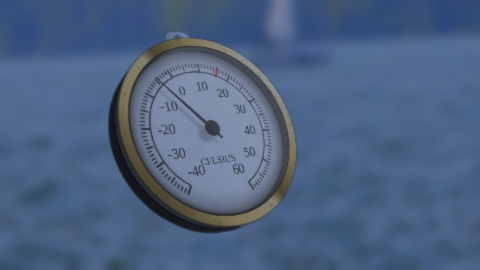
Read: **-5** °C
